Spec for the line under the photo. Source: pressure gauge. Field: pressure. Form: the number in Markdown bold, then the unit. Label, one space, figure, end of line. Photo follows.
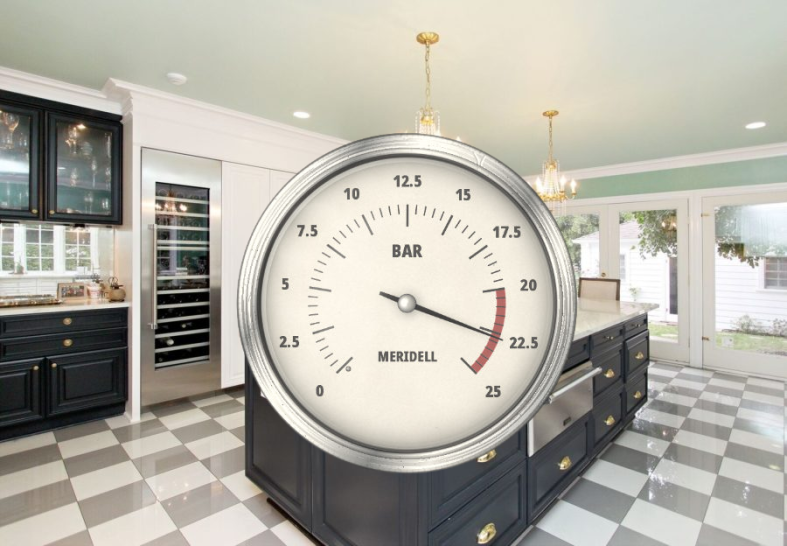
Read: **22.75** bar
